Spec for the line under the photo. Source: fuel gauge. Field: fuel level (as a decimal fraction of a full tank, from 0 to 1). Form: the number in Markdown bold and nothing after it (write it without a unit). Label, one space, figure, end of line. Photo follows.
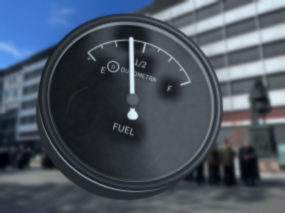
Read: **0.375**
